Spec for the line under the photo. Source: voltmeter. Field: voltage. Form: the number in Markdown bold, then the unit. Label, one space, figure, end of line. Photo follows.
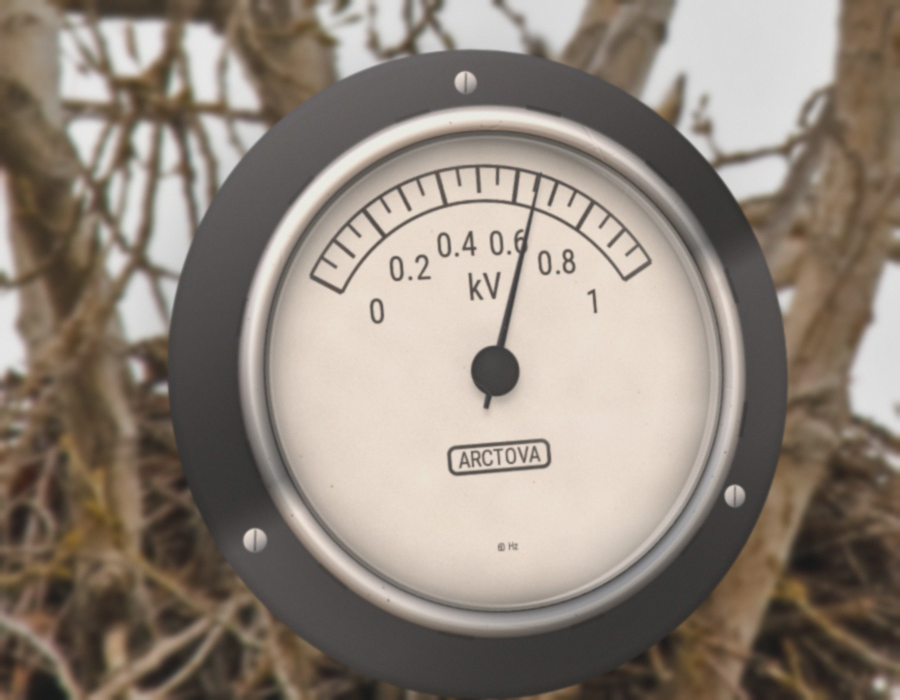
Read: **0.65** kV
